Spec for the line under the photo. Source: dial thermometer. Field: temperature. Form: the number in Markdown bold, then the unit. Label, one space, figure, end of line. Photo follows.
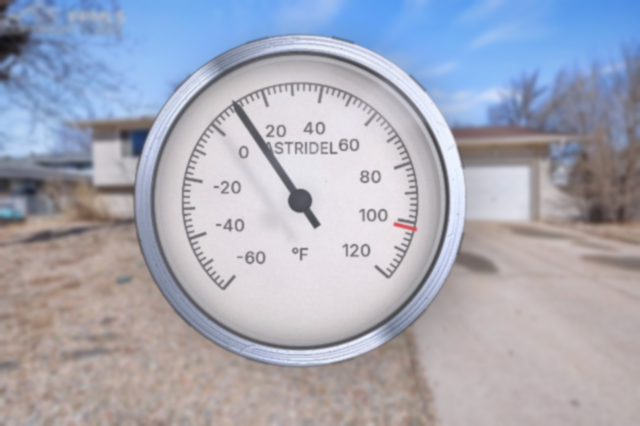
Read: **10** °F
